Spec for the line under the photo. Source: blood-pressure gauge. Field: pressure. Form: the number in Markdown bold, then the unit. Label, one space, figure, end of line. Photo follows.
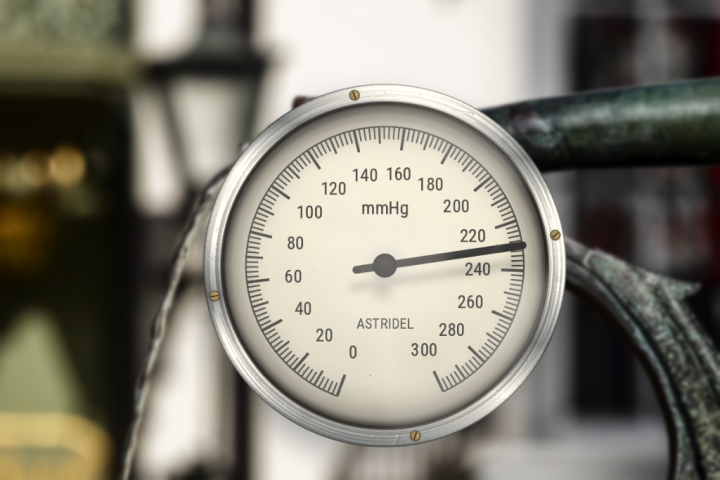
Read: **230** mmHg
